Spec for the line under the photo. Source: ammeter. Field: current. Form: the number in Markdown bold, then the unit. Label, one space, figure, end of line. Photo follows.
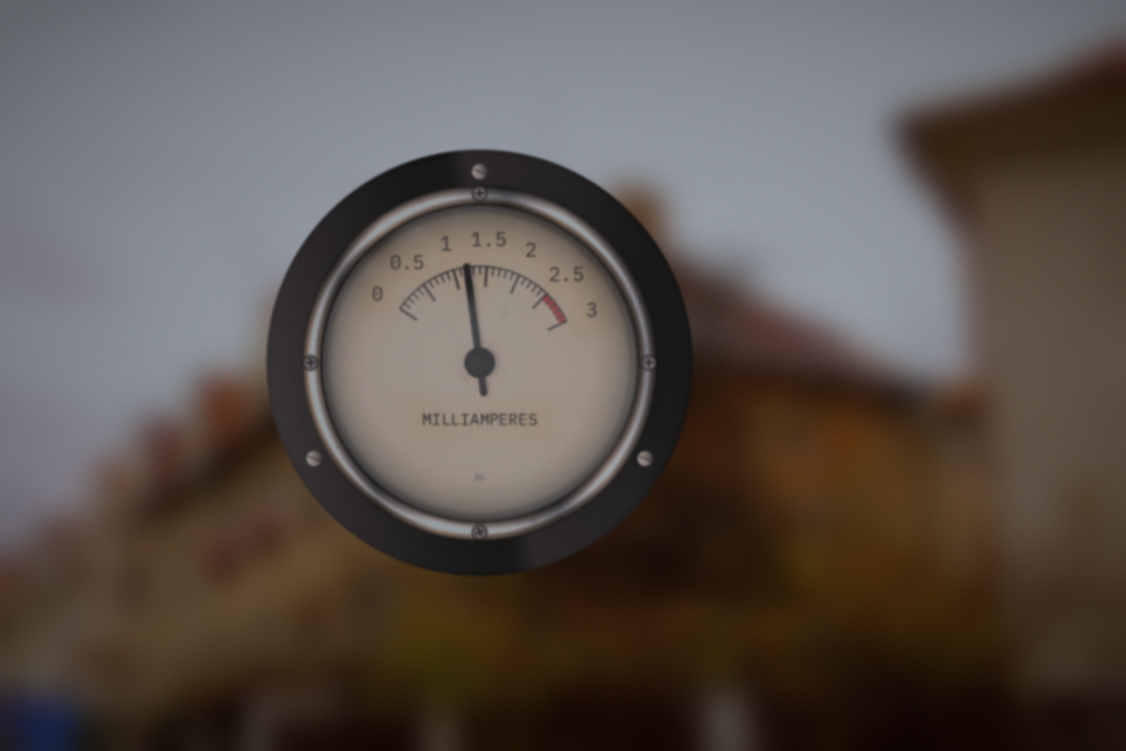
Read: **1.2** mA
